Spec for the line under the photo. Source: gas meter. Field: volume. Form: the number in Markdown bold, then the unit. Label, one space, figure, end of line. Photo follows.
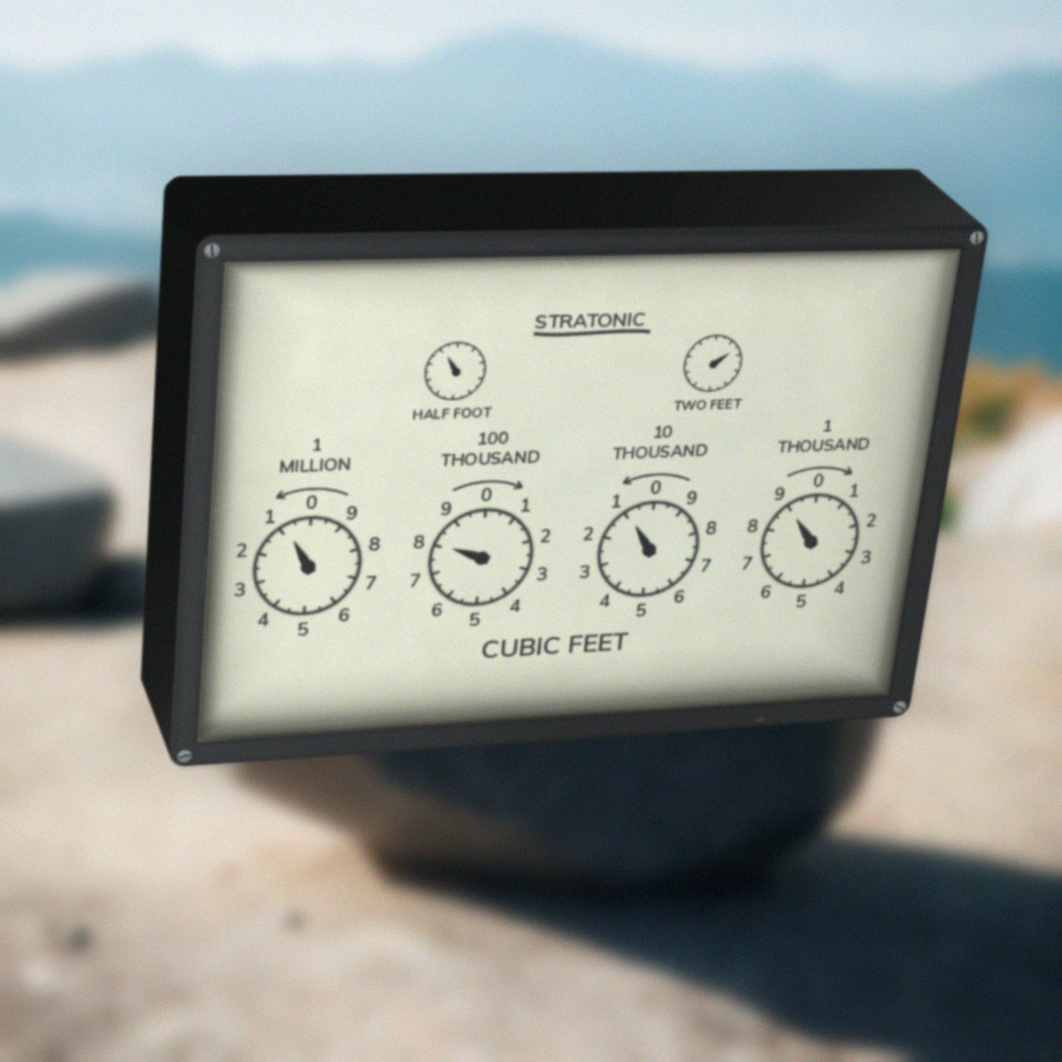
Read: **80900** ft³
